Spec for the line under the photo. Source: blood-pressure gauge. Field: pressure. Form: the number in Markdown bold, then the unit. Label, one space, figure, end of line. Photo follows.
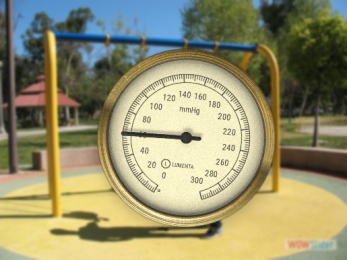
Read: **60** mmHg
